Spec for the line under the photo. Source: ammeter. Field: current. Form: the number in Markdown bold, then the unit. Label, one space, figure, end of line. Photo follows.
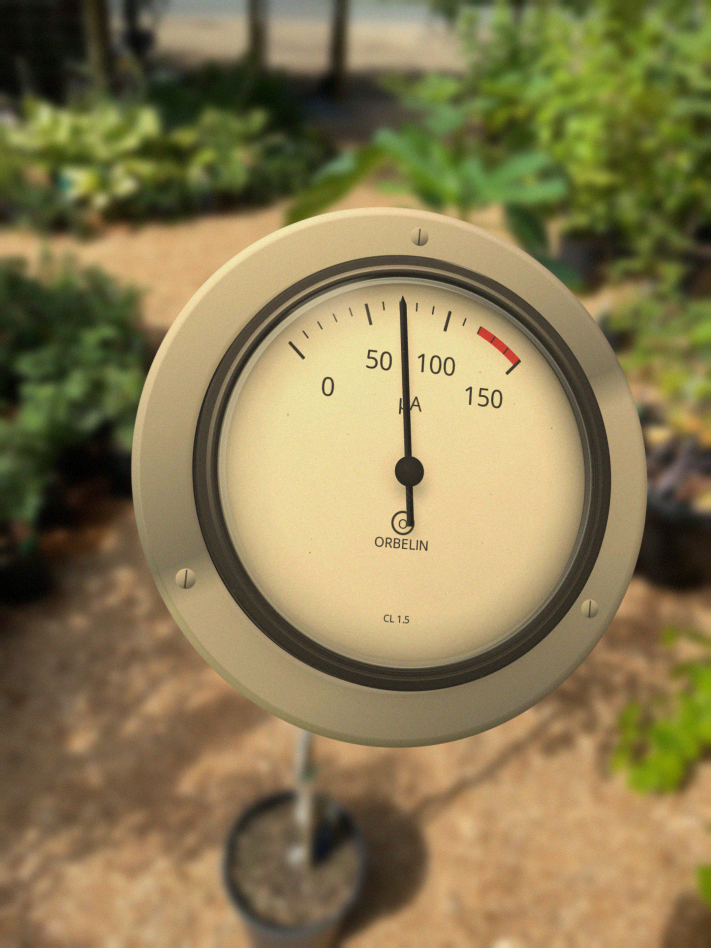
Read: **70** µA
